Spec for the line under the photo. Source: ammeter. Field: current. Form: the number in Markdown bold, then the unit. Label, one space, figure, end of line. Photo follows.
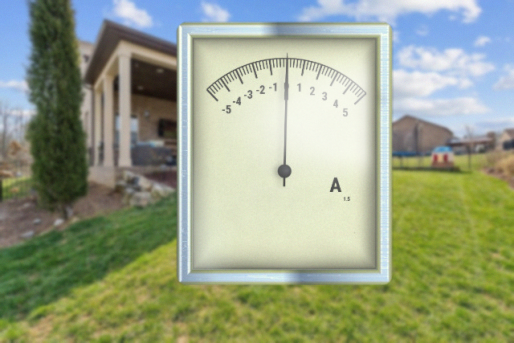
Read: **0** A
